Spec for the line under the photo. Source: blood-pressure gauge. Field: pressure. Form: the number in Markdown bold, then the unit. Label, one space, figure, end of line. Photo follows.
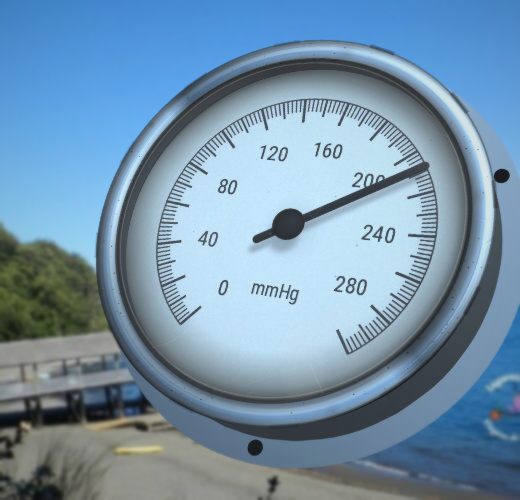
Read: **210** mmHg
